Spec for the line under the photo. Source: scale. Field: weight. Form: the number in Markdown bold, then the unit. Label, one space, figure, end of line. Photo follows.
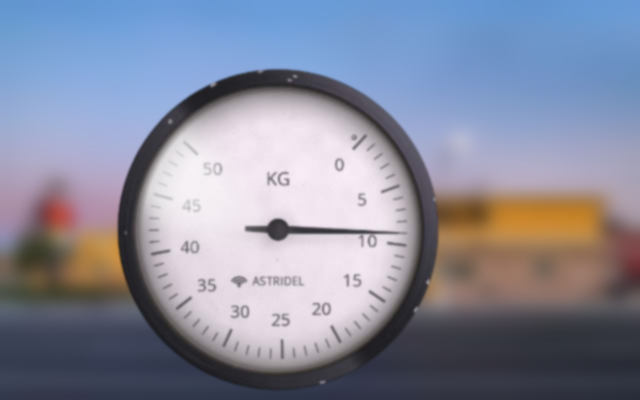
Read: **9** kg
